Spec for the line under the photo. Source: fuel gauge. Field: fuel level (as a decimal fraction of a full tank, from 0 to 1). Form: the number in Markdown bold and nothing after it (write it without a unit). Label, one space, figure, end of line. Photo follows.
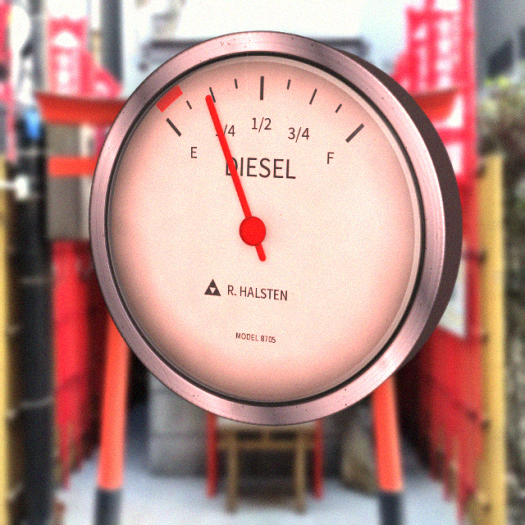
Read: **0.25**
